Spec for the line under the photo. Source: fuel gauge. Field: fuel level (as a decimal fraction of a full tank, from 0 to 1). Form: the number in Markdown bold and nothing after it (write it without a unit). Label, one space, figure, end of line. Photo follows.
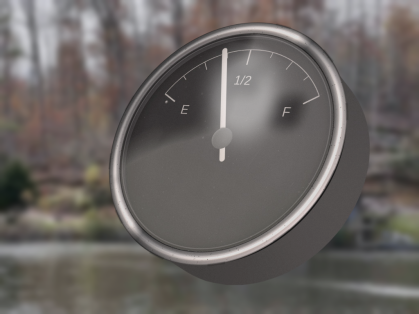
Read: **0.375**
